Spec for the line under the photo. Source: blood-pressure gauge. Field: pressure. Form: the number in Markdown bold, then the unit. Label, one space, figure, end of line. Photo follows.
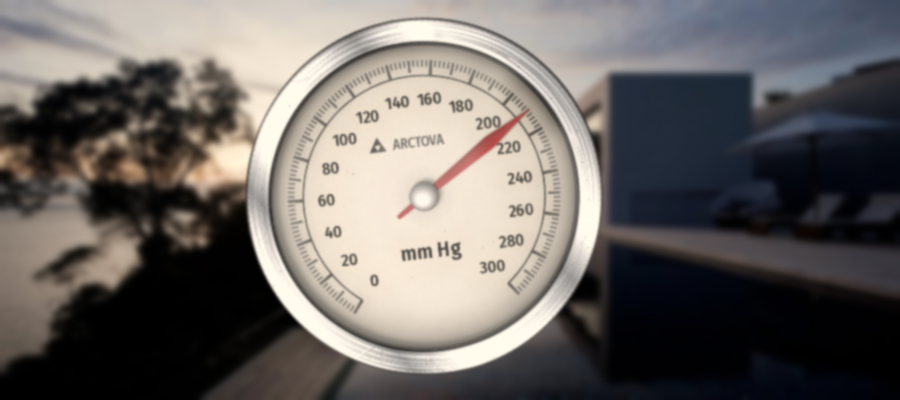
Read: **210** mmHg
